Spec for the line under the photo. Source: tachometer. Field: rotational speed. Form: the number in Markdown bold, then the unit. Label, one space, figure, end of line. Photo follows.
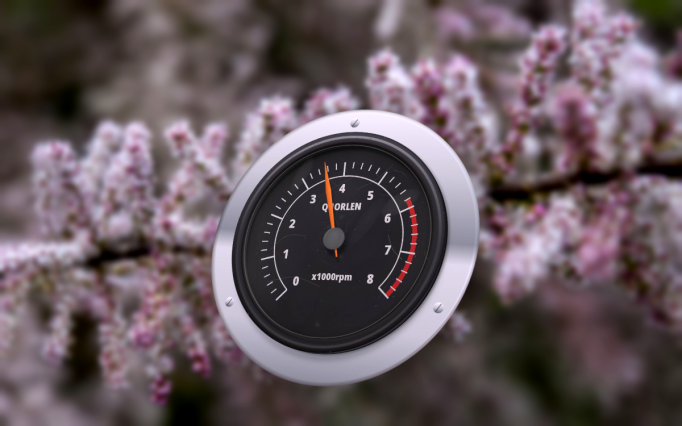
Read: **3600** rpm
